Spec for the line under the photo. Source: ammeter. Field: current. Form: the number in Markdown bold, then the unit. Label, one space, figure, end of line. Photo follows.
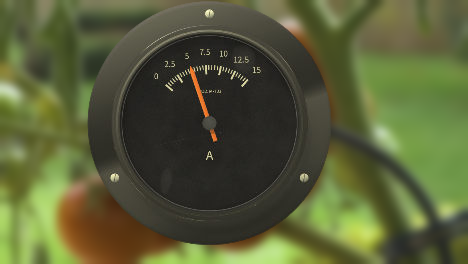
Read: **5** A
